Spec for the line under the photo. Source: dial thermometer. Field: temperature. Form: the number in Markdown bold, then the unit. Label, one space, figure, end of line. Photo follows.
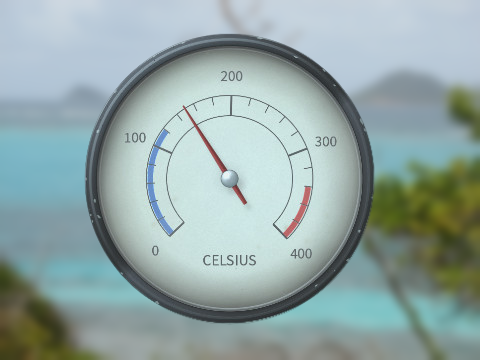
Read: **150** °C
